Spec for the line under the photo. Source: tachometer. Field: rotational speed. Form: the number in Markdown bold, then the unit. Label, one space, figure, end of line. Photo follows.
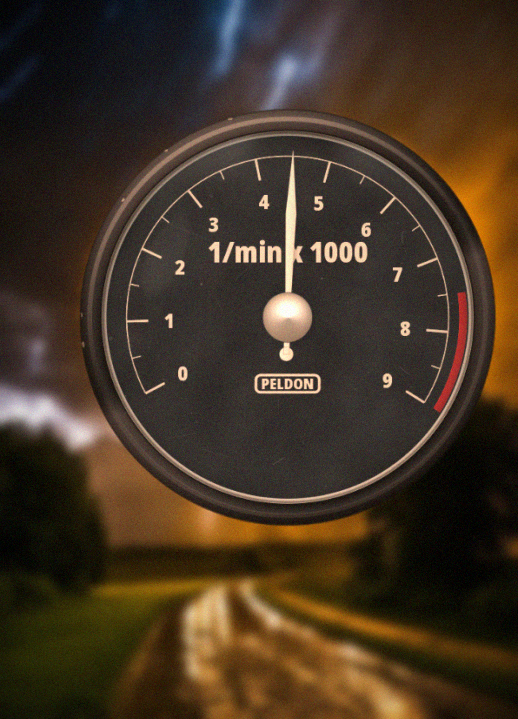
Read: **4500** rpm
